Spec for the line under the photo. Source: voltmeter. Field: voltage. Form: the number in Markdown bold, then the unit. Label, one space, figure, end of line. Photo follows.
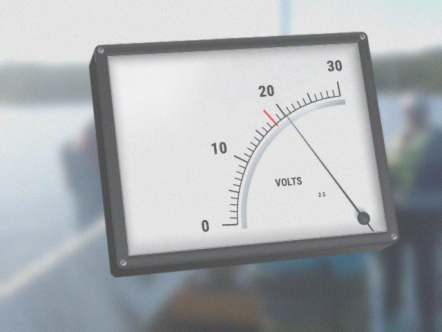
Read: **20** V
